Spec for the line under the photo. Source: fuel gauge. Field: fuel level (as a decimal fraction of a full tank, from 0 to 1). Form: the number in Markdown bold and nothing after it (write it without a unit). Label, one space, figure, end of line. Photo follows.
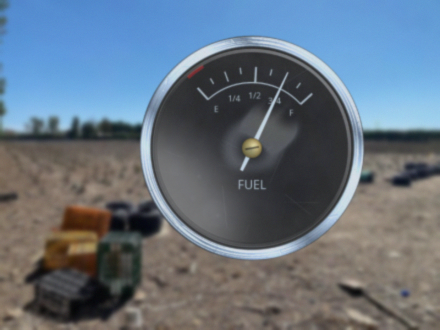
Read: **0.75**
